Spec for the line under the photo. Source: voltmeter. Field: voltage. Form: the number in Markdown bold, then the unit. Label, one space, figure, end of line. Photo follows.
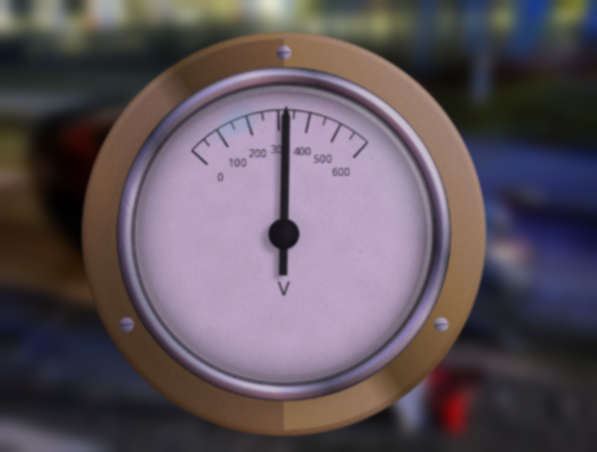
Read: **325** V
